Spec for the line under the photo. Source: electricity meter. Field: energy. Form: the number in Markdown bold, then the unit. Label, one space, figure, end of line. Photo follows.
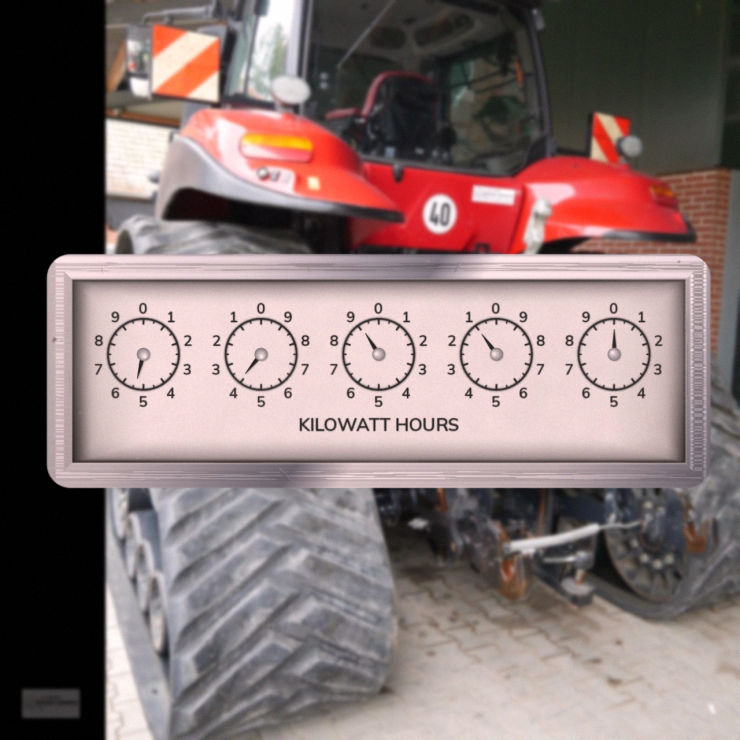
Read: **53910** kWh
